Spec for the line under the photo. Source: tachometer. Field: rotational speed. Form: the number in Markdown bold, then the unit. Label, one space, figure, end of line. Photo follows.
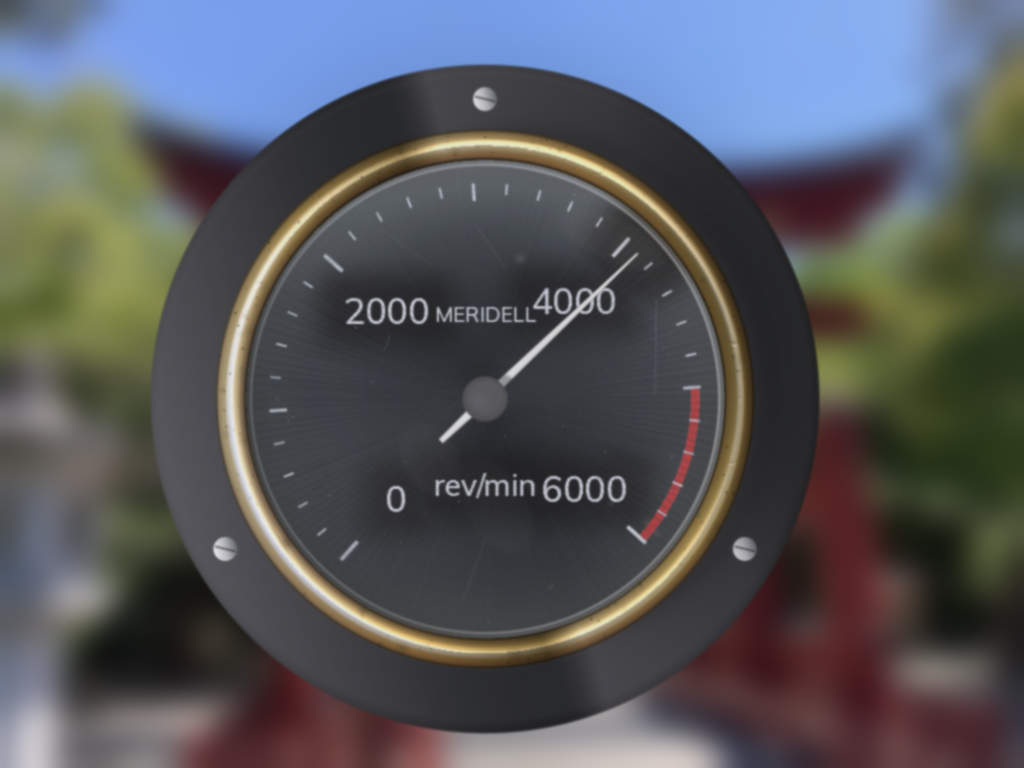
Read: **4100** rpm
